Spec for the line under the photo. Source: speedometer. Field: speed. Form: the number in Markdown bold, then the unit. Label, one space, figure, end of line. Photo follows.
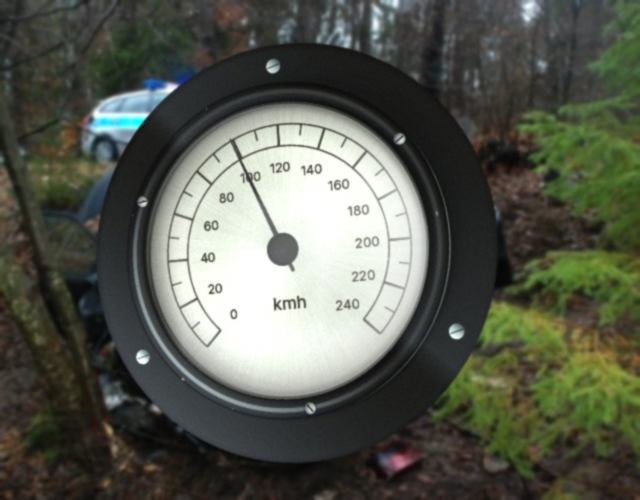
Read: **100** km/h
